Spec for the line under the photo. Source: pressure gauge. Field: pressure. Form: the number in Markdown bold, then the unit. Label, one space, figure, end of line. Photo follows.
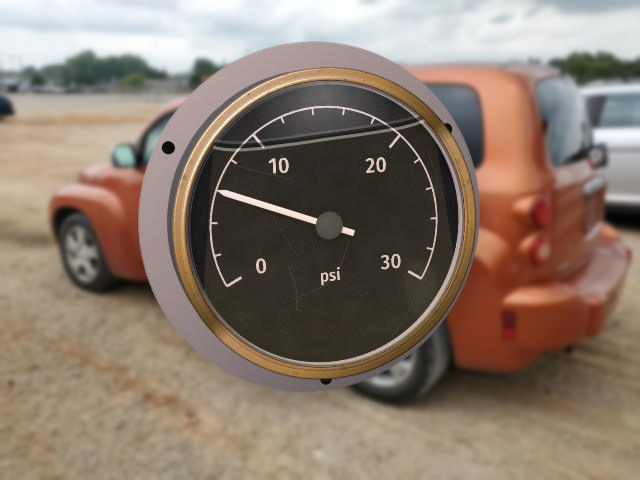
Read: **6** psi
